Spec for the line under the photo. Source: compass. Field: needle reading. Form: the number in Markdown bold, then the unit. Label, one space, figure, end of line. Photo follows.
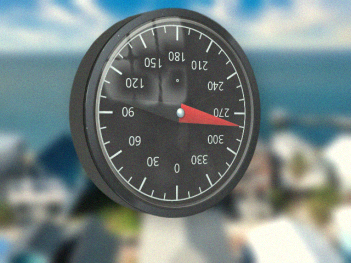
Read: **280** °
